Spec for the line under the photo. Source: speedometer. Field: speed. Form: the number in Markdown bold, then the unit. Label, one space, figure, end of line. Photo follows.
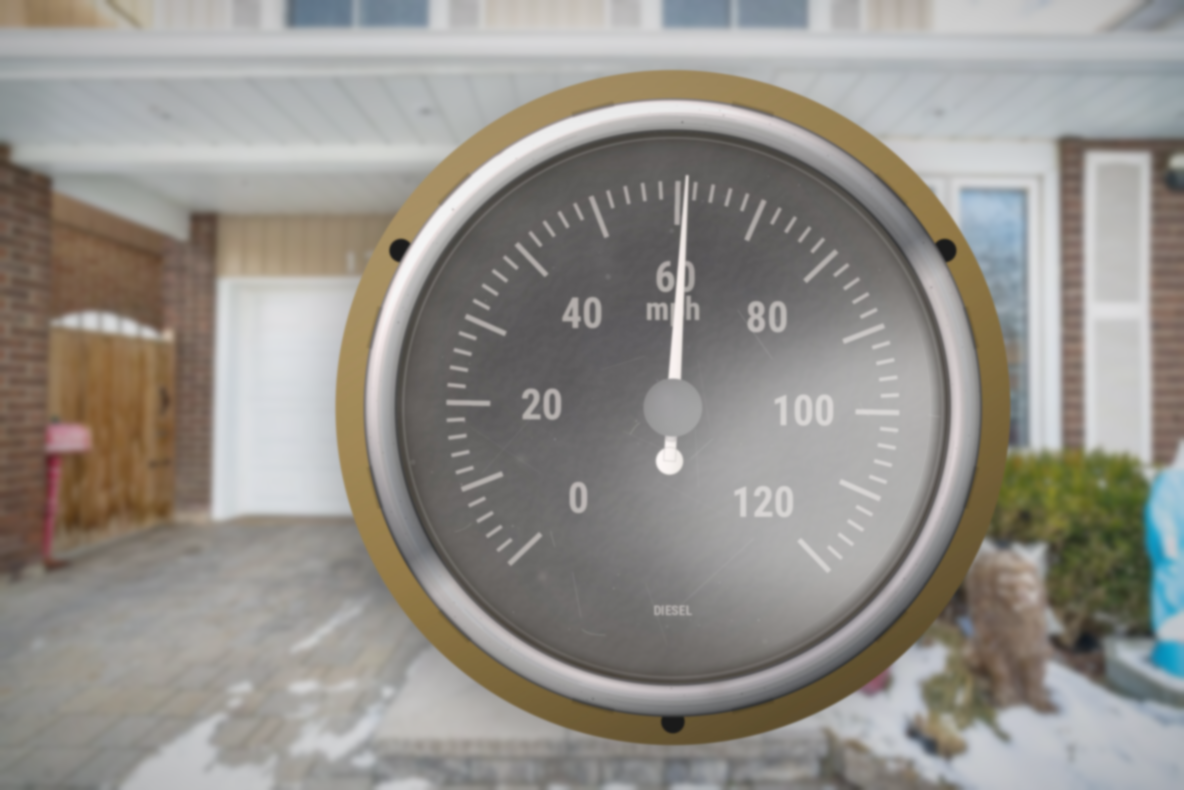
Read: **61** mph
